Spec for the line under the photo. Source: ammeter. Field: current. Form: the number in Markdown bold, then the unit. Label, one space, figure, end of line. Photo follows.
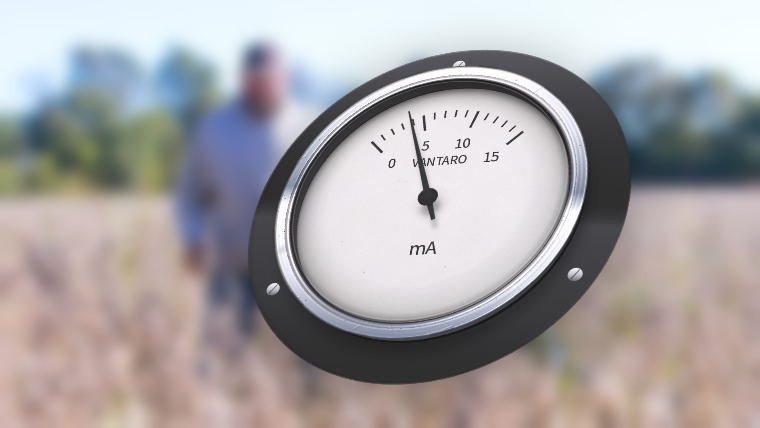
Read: **4** mA
